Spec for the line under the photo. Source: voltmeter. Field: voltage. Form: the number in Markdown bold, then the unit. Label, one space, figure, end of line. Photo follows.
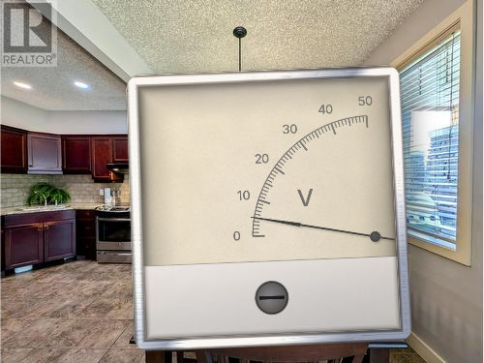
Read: **5** V
